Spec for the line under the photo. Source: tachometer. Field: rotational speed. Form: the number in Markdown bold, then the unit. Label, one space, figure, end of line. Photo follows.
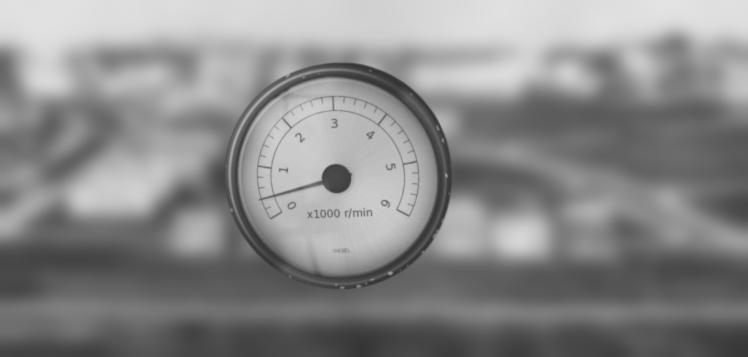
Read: **400** rpm
